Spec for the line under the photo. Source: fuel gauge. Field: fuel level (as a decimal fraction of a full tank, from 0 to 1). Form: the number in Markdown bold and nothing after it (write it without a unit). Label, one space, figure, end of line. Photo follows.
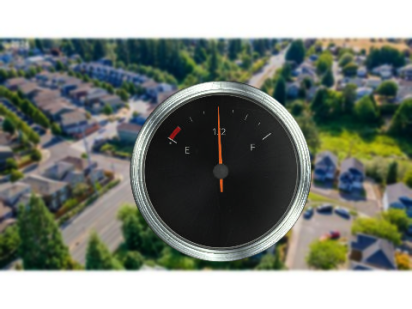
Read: **0.5**
